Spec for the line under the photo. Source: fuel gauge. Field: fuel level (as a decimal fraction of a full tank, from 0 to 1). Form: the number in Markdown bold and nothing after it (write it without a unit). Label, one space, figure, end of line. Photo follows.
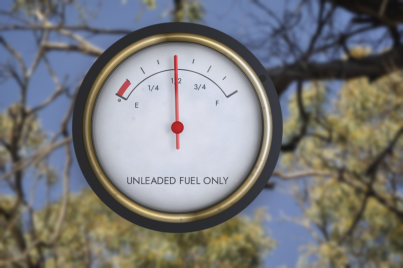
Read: **0.5**
